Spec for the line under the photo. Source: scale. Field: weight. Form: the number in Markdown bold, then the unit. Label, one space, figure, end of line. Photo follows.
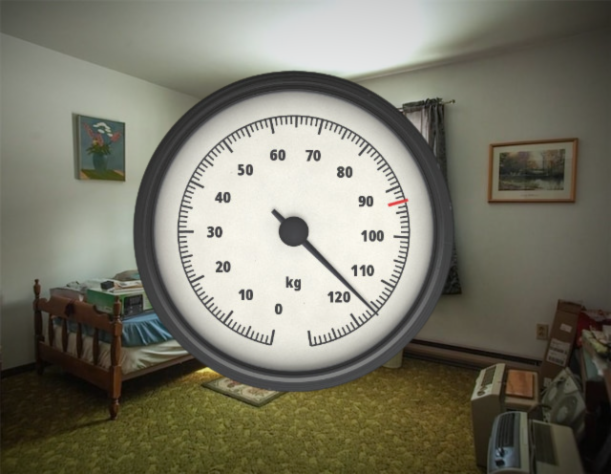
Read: **116** kg
